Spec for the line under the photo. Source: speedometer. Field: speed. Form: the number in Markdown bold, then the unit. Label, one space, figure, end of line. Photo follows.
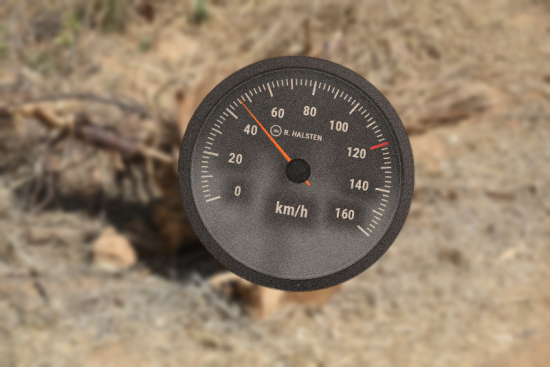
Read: **46** km/h
